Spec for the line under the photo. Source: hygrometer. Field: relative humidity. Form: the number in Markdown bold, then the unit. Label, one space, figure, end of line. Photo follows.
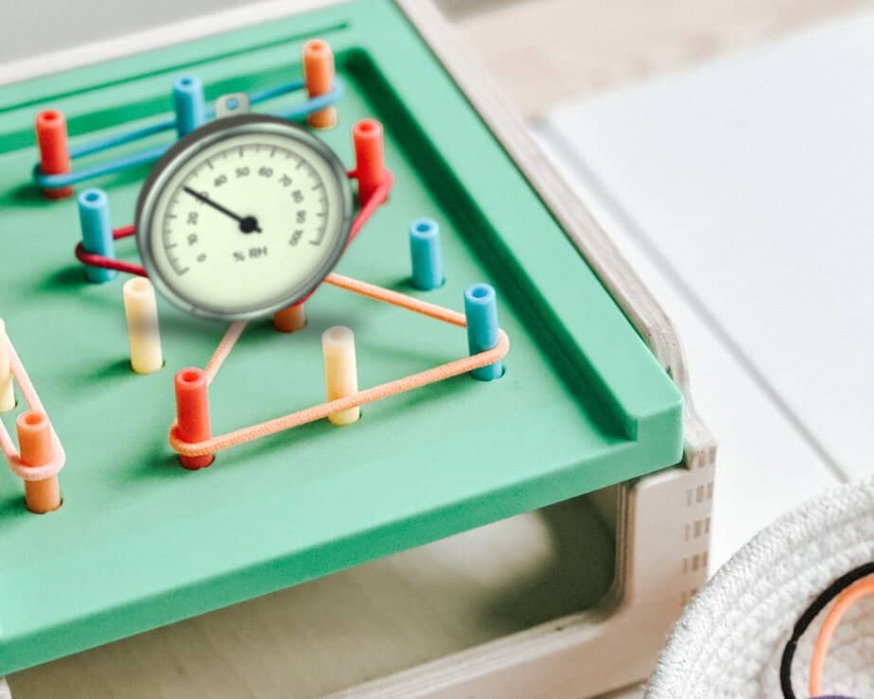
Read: **30** %
